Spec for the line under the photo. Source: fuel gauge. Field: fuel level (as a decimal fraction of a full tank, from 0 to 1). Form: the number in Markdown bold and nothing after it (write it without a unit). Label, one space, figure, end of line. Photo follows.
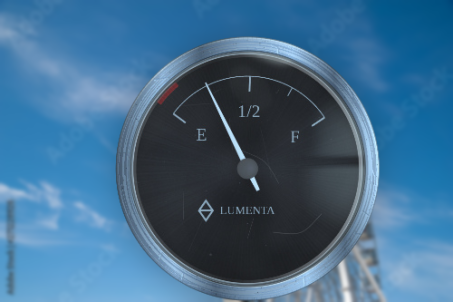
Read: **0.25**
